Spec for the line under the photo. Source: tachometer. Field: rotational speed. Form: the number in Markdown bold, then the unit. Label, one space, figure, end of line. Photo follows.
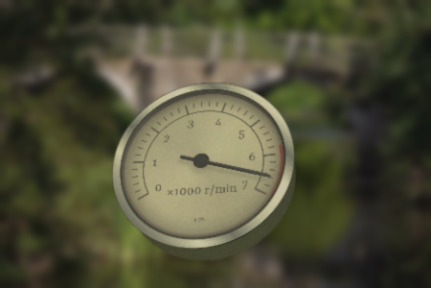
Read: **6600** rpm
